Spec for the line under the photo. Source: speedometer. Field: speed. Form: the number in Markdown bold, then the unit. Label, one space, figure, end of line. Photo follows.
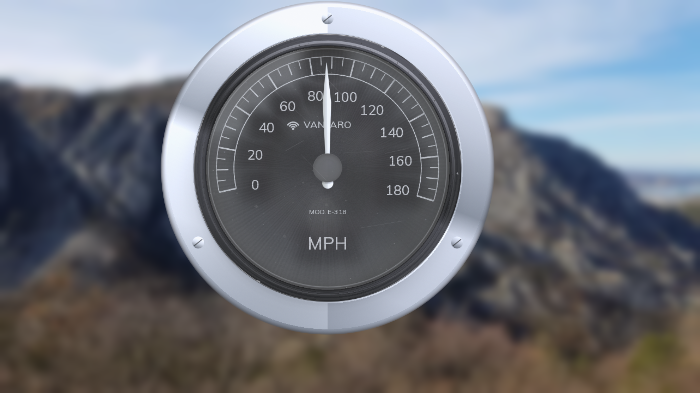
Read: **87.5** mph
